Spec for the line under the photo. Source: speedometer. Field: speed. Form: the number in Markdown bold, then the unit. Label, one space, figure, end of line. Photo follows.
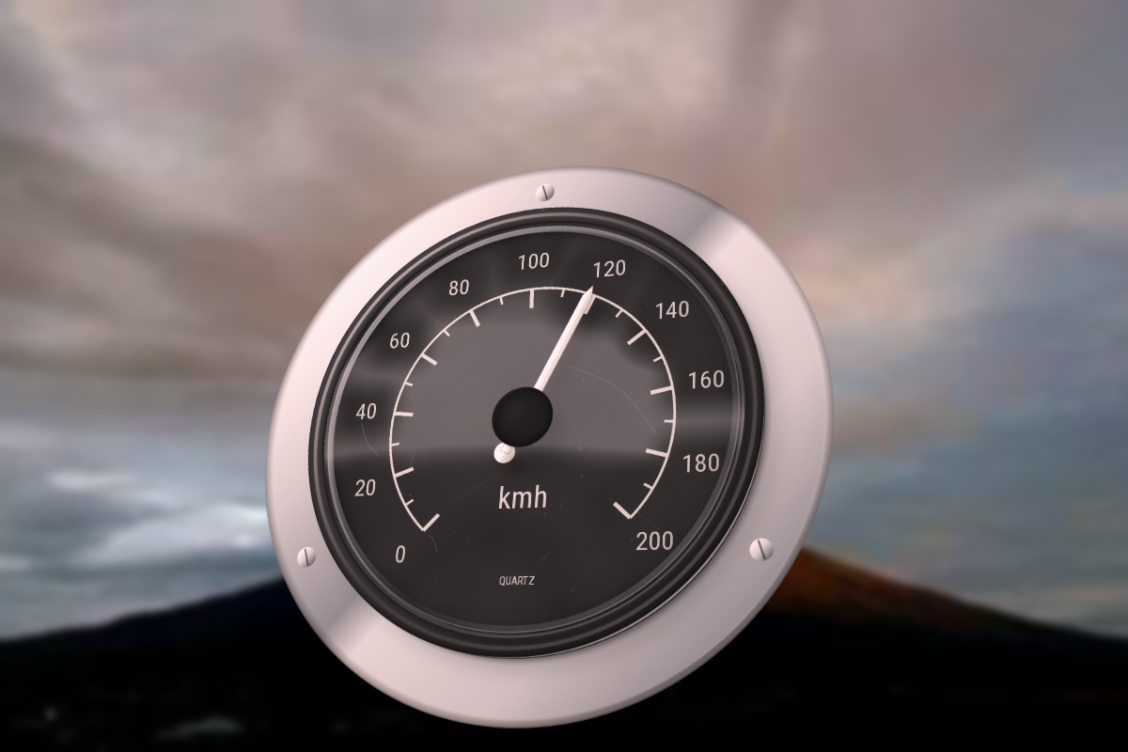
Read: **120** km/h
